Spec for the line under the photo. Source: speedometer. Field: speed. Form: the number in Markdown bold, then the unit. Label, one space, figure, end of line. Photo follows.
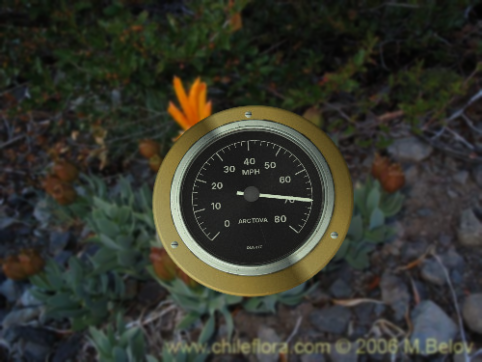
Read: **70** mph
